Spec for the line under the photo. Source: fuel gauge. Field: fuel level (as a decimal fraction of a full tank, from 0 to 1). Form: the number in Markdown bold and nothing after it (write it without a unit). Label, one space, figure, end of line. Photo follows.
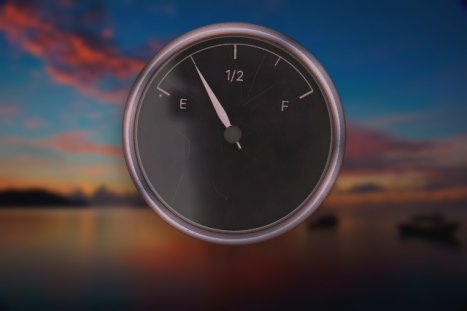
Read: **0.25**
